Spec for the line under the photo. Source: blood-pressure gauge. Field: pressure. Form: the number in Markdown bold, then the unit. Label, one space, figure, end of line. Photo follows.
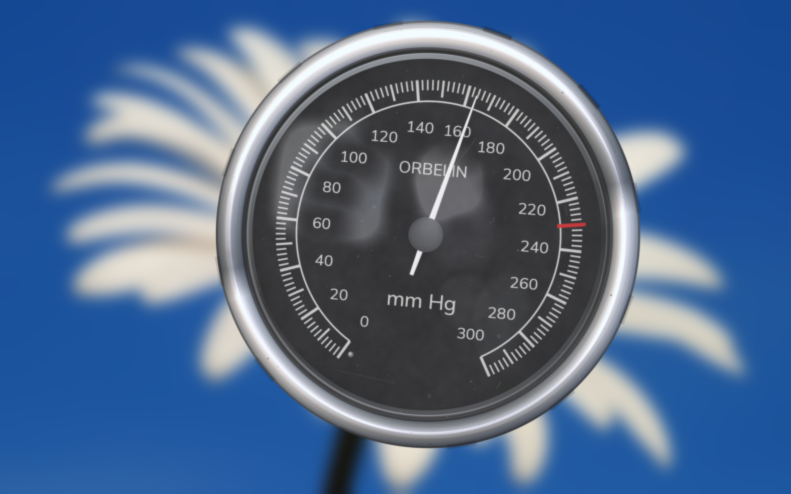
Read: **164** mmHg
